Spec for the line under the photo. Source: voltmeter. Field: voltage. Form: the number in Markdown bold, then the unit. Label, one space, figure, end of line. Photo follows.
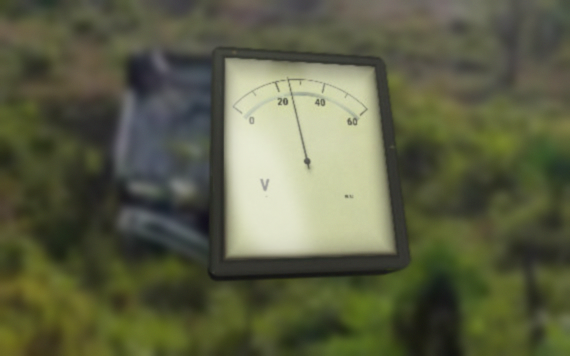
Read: **25** V
